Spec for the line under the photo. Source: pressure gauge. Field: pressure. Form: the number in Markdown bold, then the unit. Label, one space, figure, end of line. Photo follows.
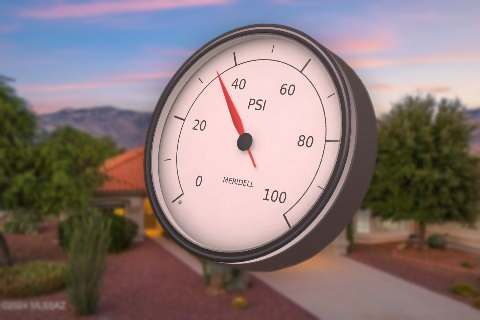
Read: **35** psi
